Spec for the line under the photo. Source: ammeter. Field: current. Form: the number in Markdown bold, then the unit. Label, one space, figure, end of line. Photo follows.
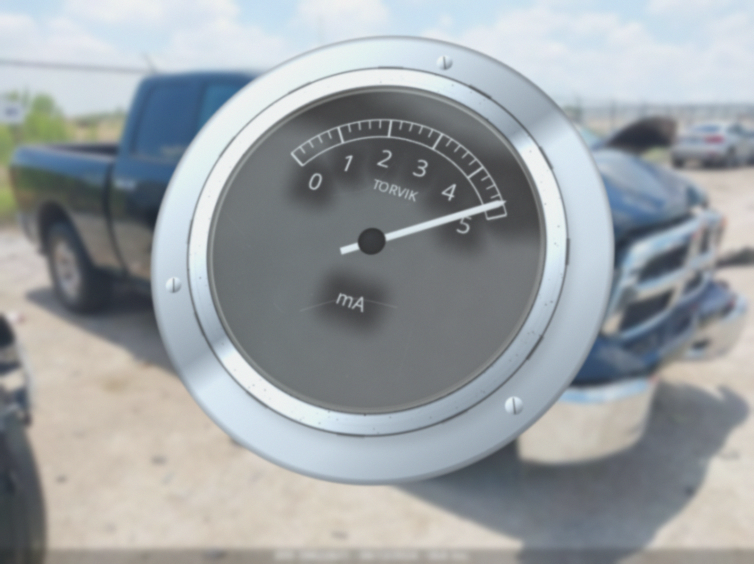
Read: **4.8** mA
